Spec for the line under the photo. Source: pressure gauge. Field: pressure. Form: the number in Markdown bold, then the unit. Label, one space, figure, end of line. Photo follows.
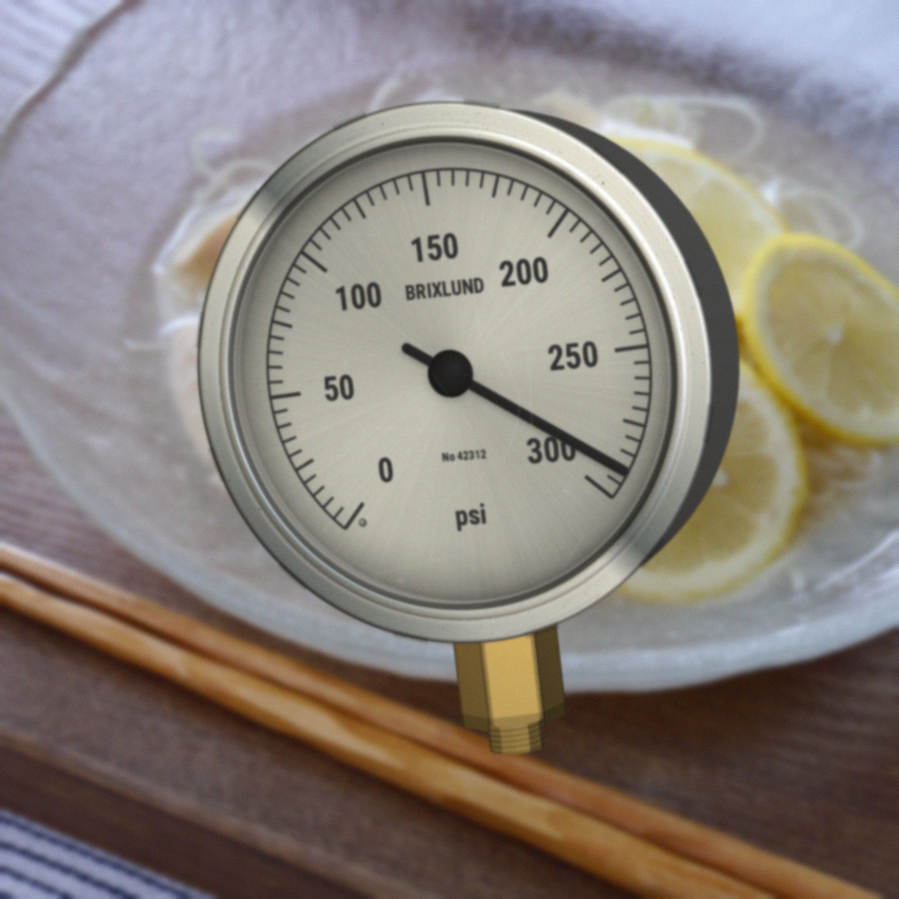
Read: **290** psi
